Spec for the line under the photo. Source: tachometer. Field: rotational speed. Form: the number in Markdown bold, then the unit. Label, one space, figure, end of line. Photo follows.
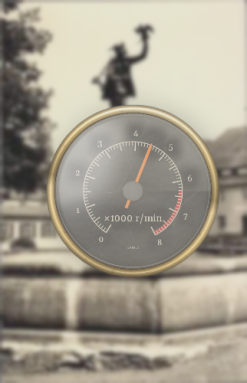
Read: **4500** rpm
